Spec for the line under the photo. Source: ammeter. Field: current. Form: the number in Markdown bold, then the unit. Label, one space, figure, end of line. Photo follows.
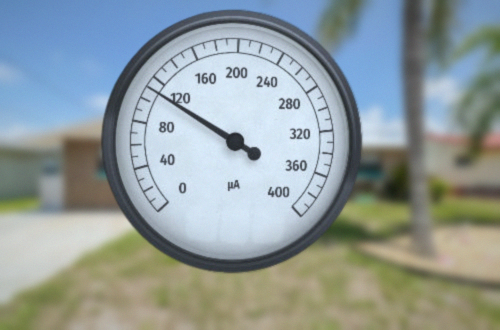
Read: **110** µA
